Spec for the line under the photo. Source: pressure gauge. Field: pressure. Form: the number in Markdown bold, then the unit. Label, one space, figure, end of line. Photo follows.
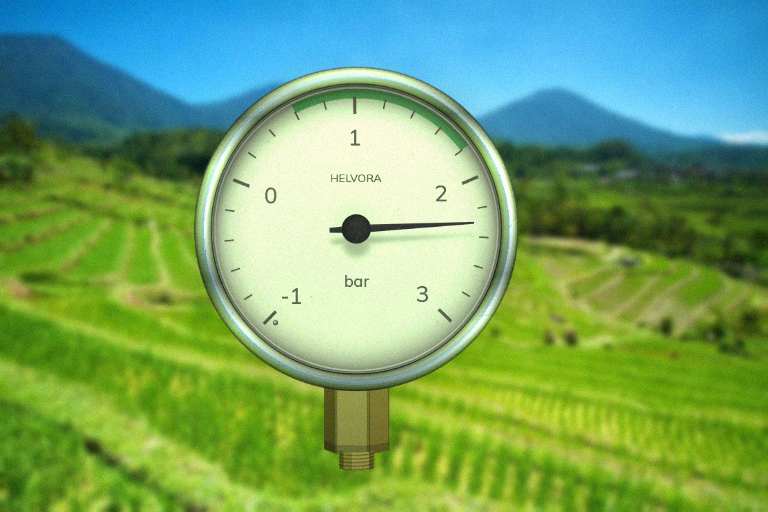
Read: **2.3** bar
